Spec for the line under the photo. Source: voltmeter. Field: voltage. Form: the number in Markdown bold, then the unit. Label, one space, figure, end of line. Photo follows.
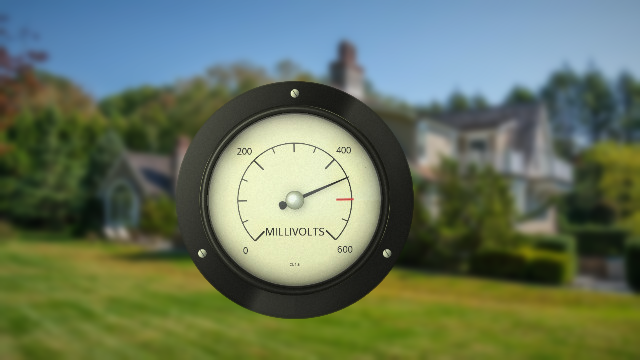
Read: **450** mV
